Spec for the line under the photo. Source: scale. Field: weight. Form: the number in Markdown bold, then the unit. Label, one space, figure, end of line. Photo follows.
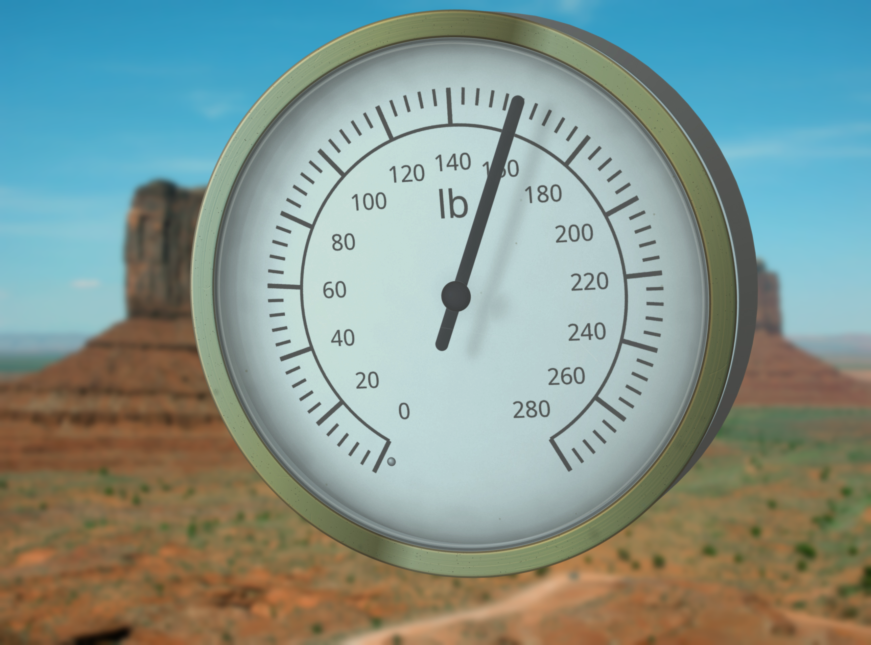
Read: **160** lb
